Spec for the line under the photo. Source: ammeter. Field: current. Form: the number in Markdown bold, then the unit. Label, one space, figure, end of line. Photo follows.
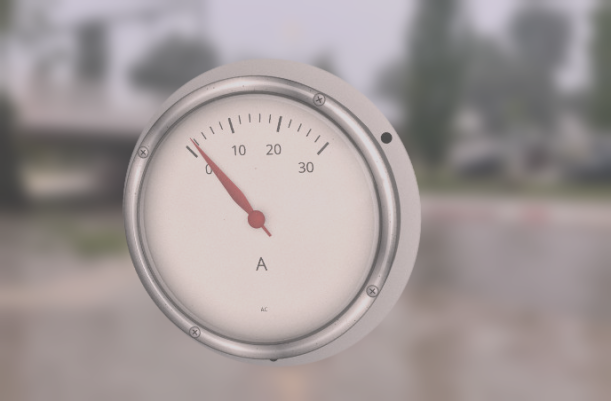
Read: **2** A
